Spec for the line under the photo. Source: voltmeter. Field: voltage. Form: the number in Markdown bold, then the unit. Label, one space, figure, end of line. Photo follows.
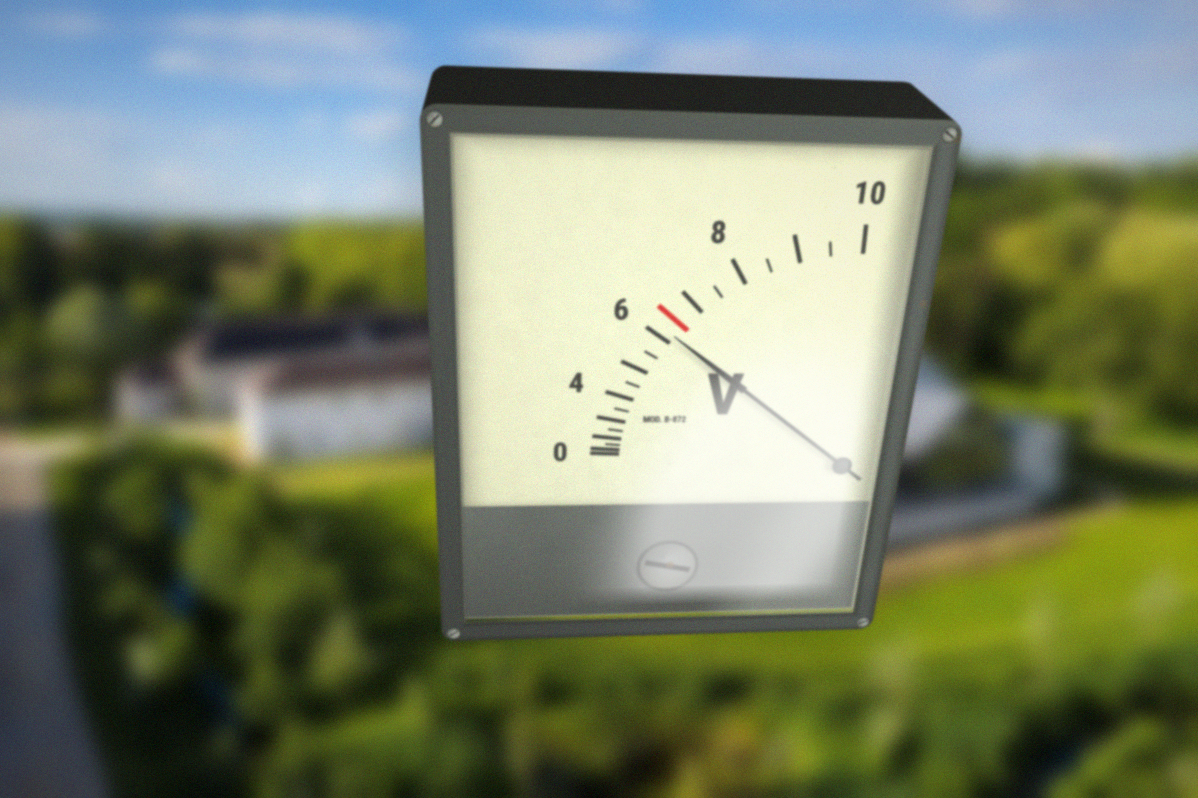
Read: **6.25** V
